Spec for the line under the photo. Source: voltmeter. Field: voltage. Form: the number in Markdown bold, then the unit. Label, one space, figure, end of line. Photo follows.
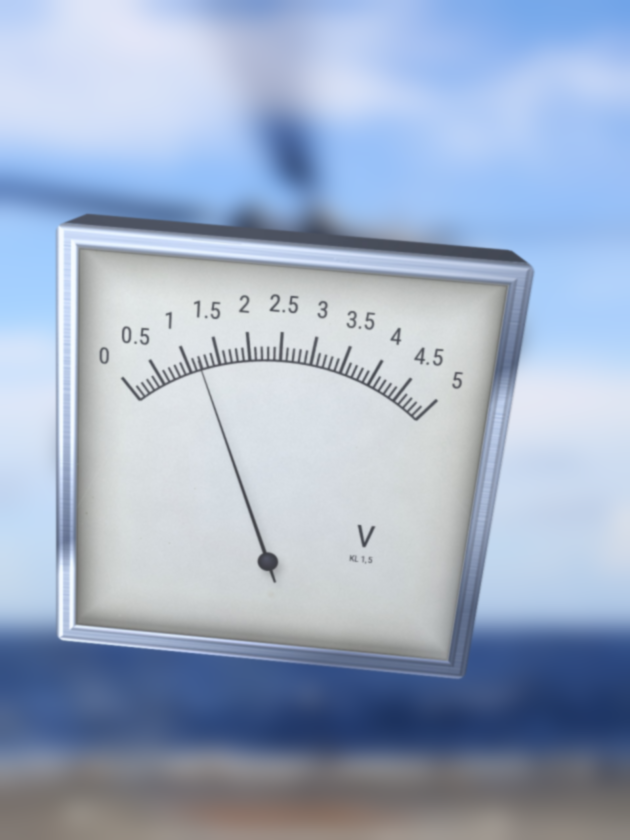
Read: **1.2** V
